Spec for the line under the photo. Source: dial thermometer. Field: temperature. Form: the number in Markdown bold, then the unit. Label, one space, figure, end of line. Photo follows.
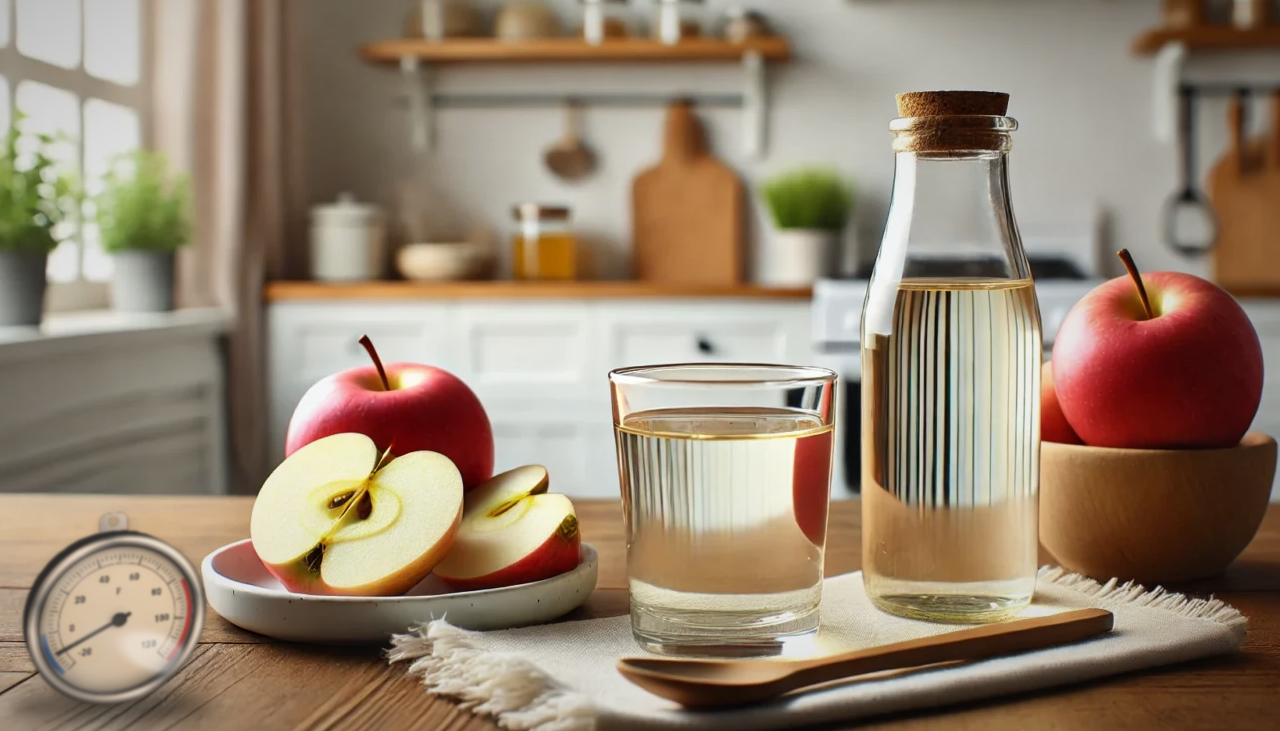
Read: **-10** °F
